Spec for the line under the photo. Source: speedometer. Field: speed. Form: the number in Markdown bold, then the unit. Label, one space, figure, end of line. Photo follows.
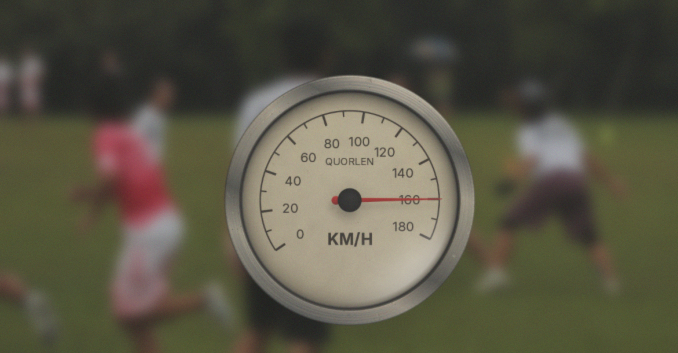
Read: **160** km/h
